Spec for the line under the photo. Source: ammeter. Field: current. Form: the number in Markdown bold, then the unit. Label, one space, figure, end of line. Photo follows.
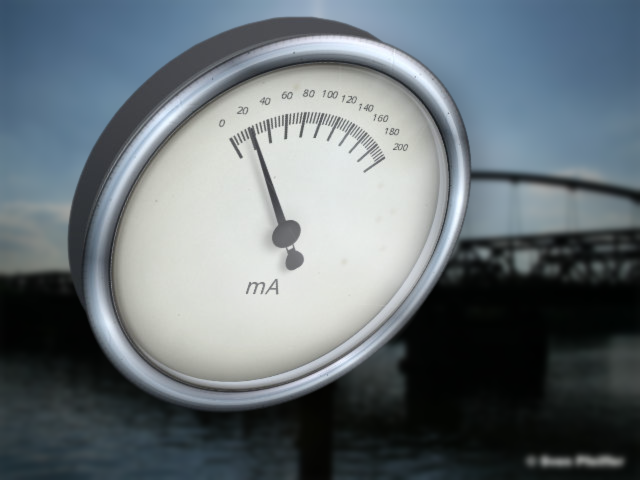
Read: **20** mA
